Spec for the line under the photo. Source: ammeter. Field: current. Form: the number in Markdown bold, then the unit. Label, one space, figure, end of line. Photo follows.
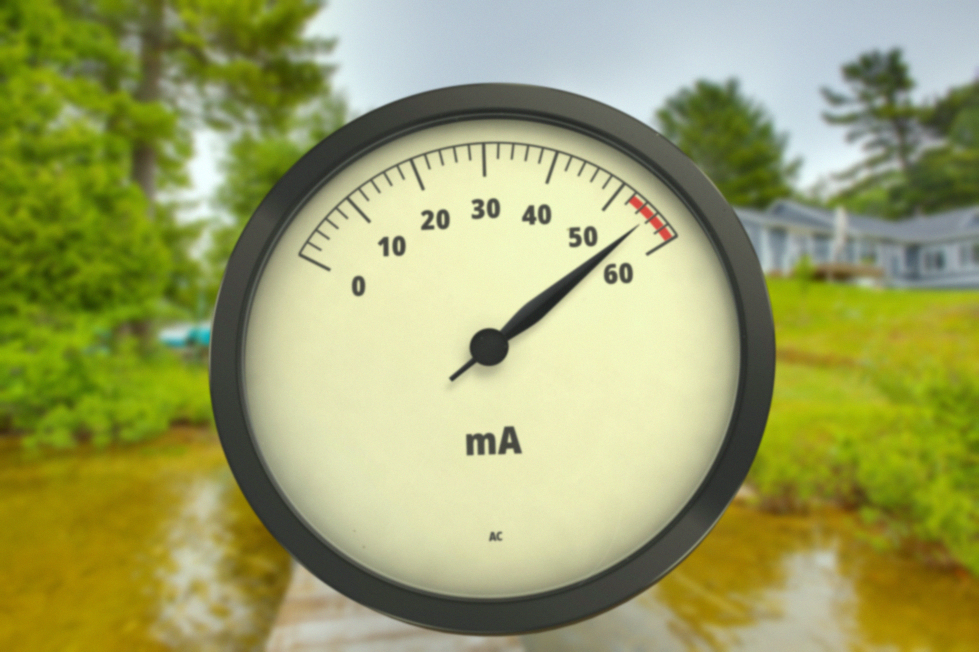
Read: **56** mA
